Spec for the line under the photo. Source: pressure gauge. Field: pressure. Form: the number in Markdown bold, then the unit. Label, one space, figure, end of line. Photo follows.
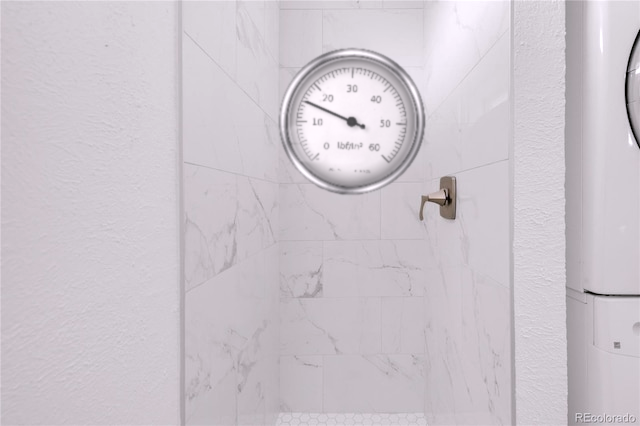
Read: **15** psi
